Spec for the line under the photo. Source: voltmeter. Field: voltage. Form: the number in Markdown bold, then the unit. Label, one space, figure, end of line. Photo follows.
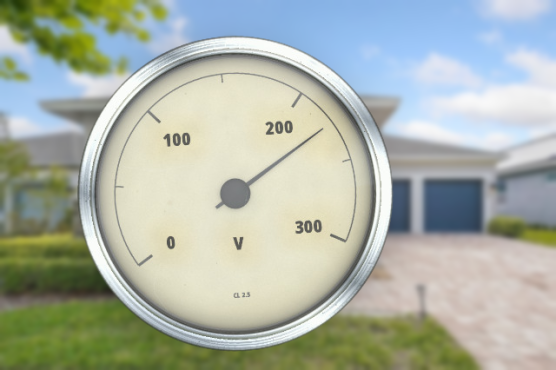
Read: **225** V
